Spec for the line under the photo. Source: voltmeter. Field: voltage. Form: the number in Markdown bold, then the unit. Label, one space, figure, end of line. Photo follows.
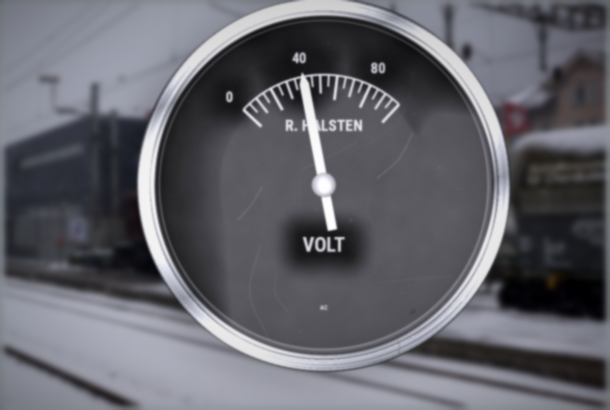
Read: **40** V
